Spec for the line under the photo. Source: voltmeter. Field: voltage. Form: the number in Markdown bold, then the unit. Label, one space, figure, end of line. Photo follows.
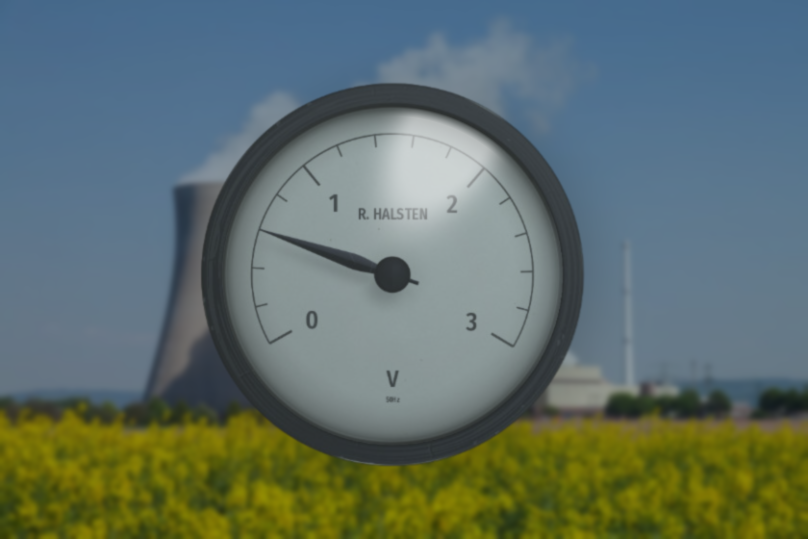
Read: **0.6** V
